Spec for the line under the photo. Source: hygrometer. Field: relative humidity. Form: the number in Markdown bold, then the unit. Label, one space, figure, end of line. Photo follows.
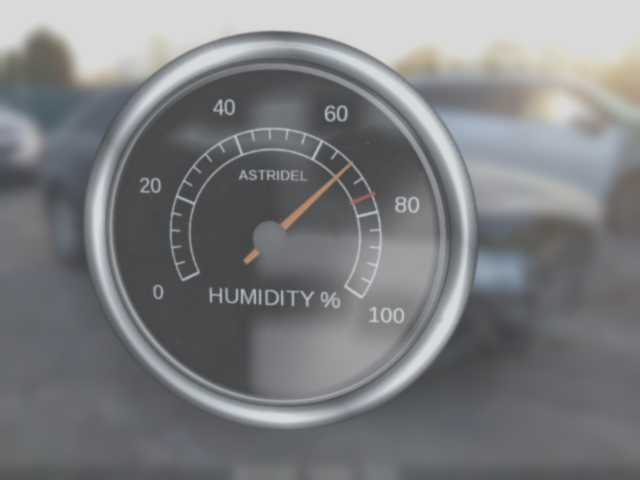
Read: **68** %
